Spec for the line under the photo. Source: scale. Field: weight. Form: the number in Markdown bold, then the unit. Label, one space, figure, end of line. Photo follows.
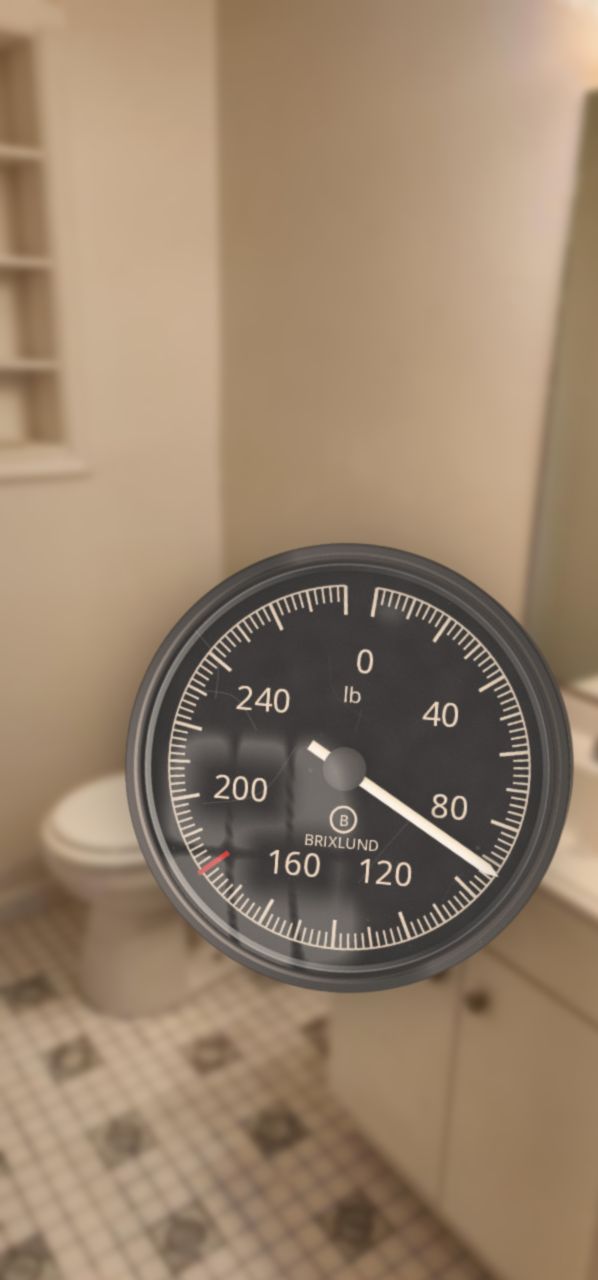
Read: **92** lb
